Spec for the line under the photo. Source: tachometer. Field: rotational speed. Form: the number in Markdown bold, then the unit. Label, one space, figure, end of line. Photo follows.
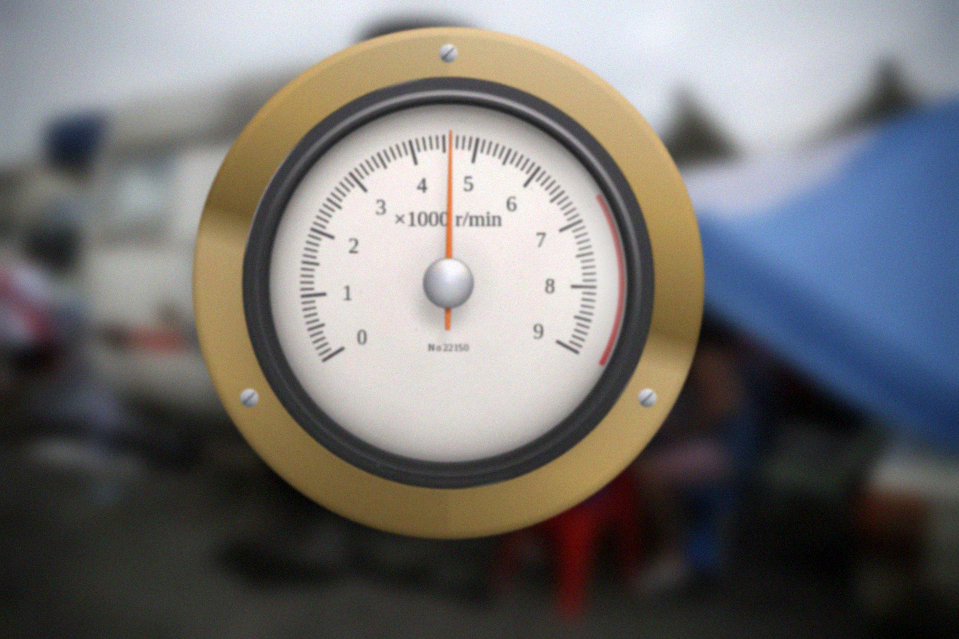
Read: **4600** rpm
